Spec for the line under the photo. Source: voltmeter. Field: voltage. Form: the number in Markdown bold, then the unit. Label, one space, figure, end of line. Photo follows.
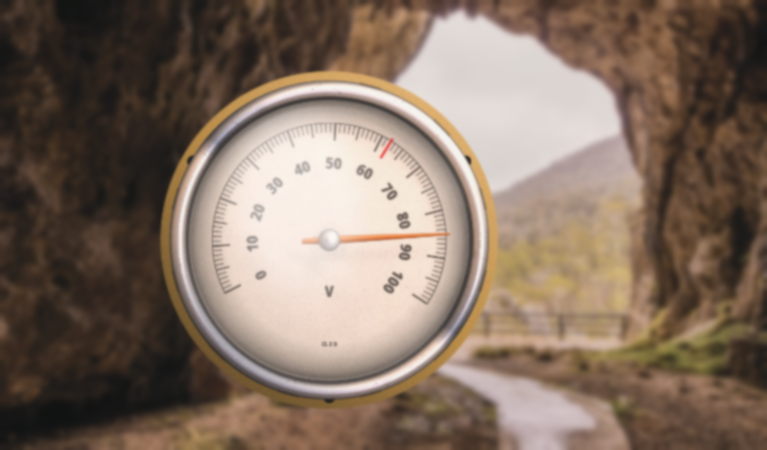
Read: **85** V
